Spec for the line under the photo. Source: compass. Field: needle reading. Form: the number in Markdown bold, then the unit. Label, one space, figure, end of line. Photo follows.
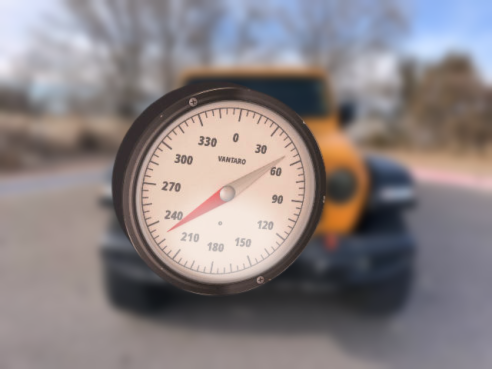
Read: **230** °
